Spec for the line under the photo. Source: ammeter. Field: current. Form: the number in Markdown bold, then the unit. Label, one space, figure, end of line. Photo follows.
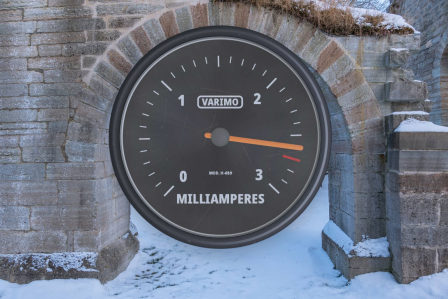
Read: **2.6** mA
